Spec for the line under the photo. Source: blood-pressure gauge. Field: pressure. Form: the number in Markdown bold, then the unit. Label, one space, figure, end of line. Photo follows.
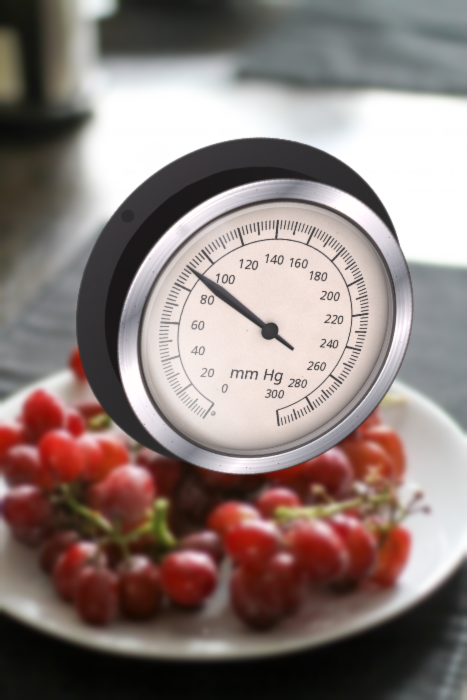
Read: **90** mmHg
